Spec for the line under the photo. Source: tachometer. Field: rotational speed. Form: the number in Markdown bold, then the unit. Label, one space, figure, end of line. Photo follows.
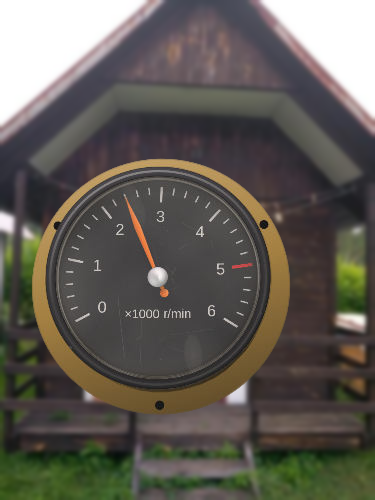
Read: **2400** rpm
